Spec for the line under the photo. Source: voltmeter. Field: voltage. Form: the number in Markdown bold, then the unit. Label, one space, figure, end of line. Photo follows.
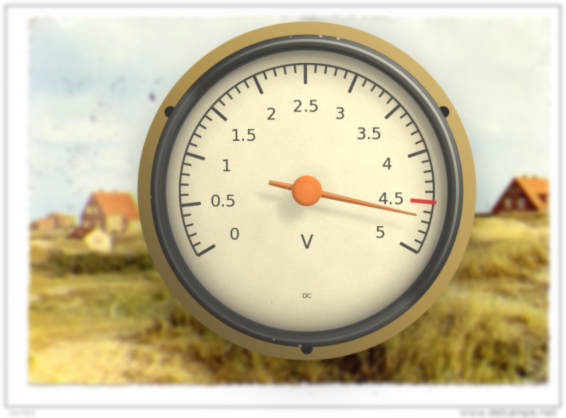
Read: **4.65** V
